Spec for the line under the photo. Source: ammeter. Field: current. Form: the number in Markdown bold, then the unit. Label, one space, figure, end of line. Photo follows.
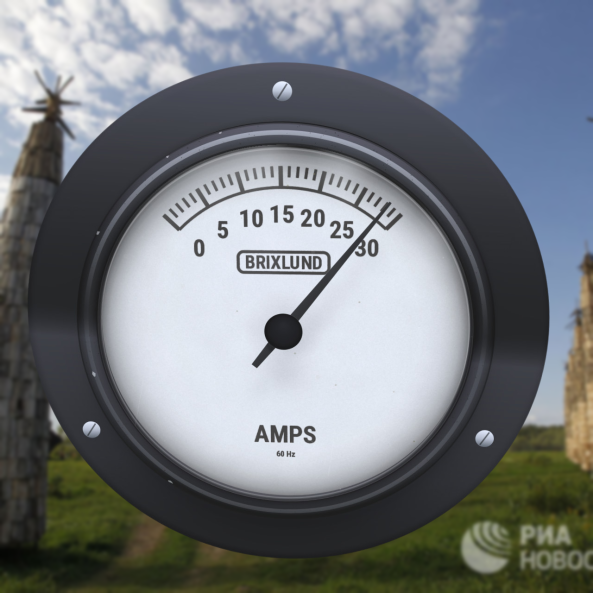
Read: **28** A
